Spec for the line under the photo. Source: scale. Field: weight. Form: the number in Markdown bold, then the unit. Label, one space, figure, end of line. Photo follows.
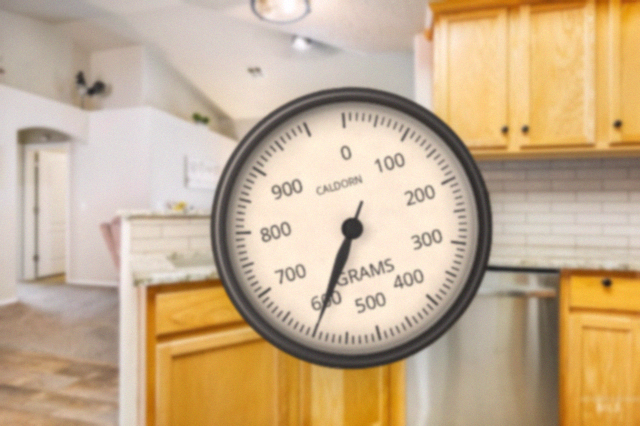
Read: **600** g
